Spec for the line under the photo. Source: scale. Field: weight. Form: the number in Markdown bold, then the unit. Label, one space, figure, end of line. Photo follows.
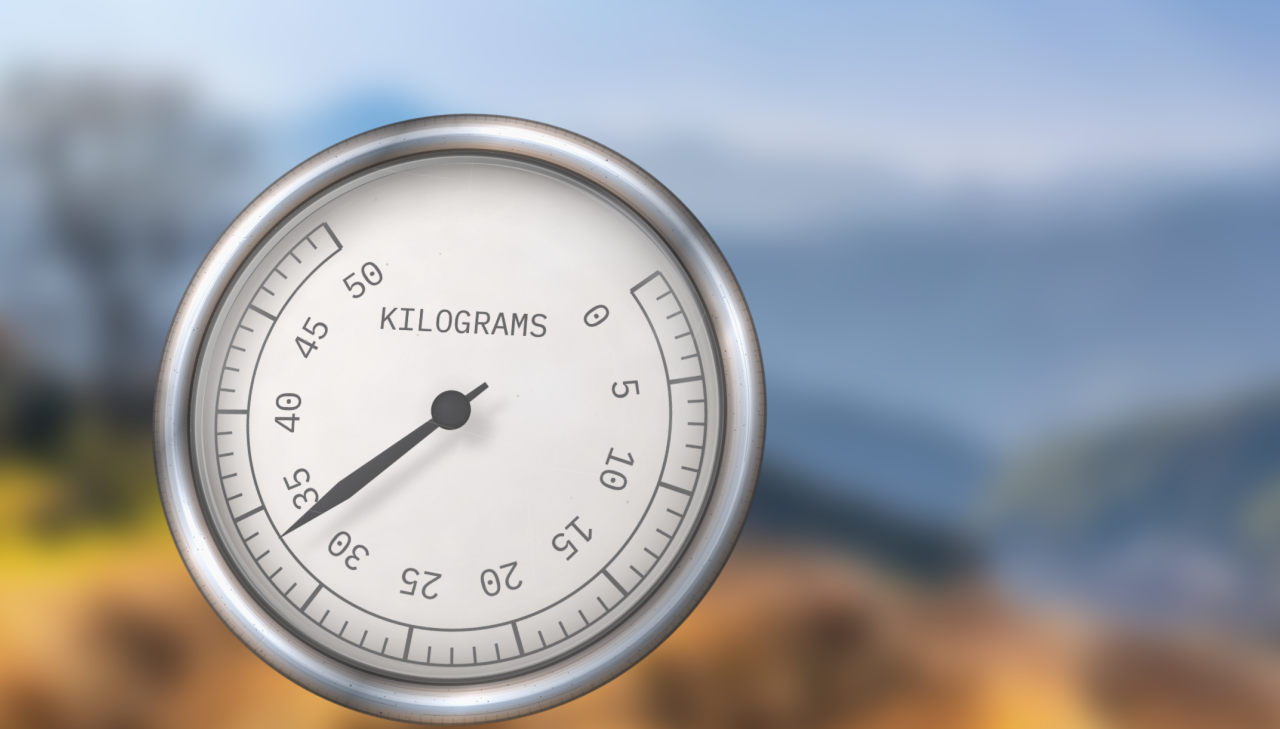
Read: **33** kg
